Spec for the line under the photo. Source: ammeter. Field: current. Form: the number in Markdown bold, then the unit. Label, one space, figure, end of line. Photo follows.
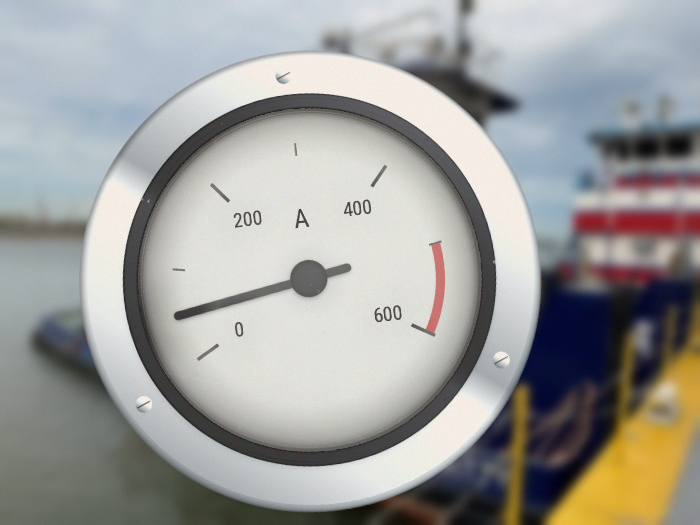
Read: **50** A
